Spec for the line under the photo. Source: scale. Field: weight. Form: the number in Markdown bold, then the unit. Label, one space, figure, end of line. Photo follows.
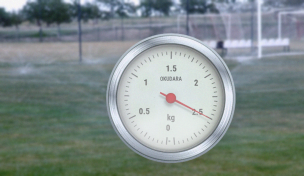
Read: **2.5** kg
